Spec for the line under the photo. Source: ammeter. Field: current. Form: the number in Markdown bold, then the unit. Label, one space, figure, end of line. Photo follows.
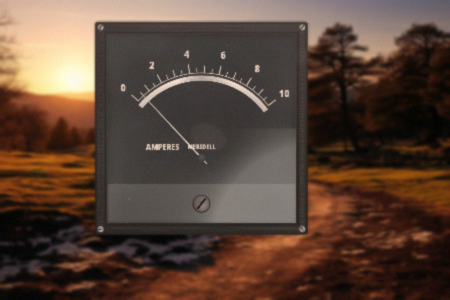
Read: **0.5** A
